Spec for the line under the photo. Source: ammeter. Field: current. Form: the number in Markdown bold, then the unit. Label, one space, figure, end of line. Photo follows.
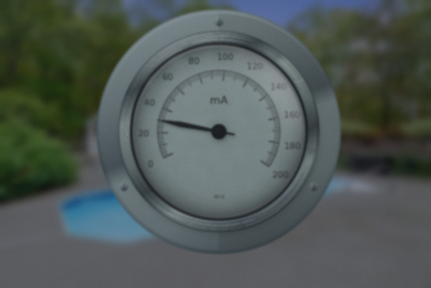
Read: **30** mA
